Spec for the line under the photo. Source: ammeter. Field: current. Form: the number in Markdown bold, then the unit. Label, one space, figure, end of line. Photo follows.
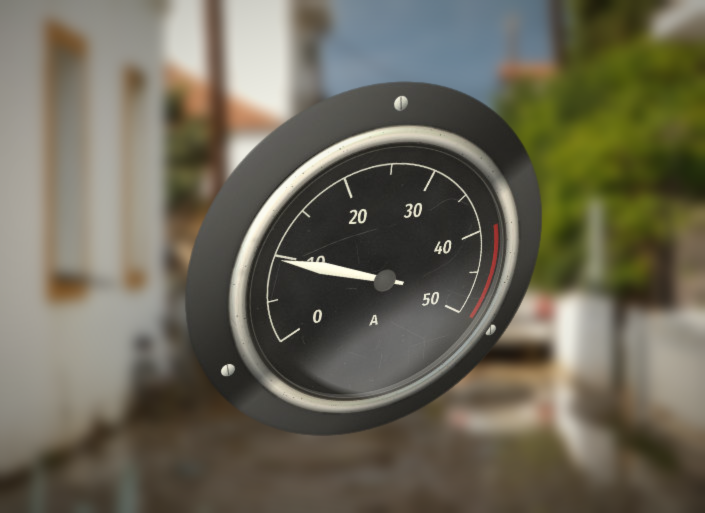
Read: **10** A
